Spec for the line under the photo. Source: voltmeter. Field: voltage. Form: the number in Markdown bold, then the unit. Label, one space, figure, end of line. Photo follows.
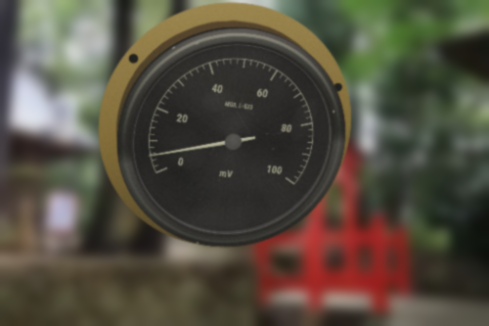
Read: **6** mV
